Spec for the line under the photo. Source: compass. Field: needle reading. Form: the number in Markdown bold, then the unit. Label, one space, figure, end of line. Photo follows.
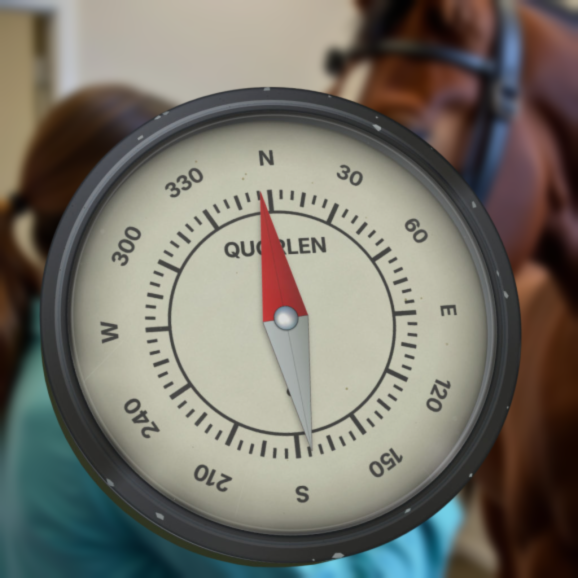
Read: **355** °
